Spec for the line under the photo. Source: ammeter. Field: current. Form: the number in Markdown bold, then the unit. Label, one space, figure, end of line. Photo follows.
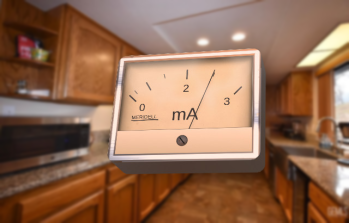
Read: **2.5** mA
